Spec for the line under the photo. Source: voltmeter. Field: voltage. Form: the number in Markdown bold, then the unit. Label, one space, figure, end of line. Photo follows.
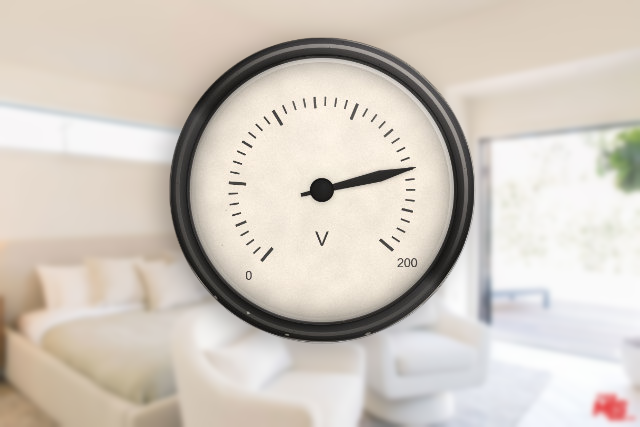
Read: **160** V
